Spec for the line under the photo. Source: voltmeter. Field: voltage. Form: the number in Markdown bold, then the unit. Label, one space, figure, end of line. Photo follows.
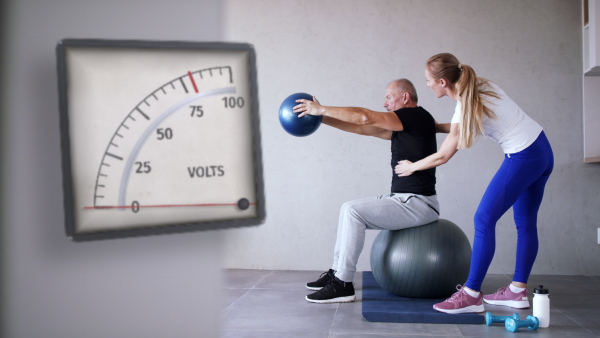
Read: **0** V
